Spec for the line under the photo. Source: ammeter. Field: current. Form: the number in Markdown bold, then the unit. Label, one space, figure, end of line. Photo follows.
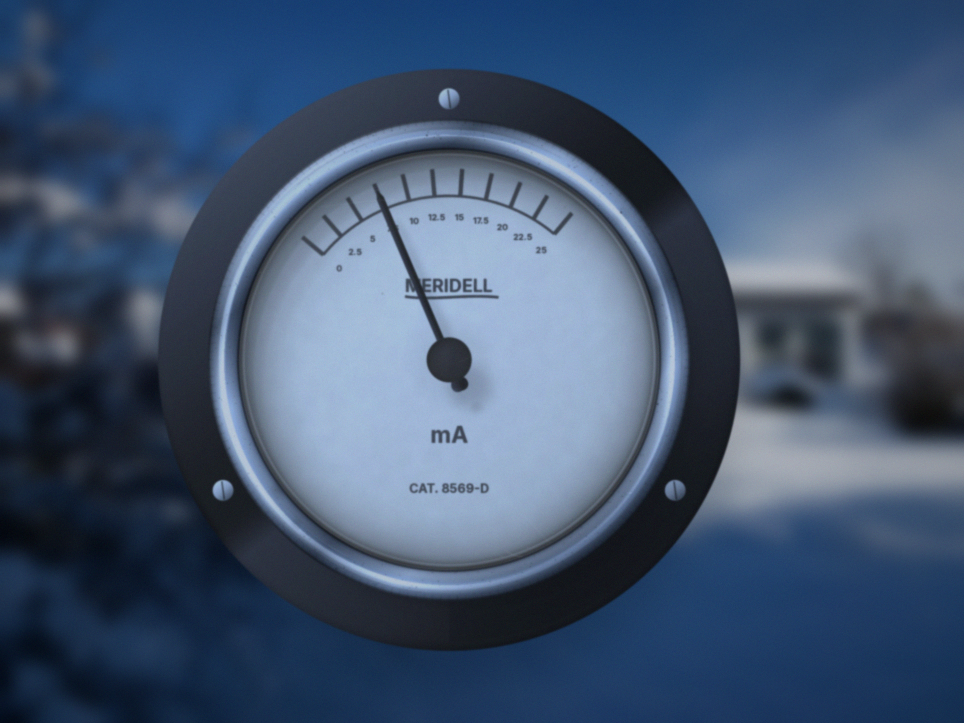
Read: **7.5** mA
